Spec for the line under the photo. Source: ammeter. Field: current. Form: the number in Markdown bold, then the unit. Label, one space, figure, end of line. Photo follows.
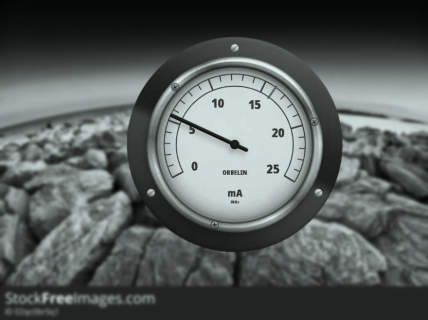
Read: **5.5** mA
